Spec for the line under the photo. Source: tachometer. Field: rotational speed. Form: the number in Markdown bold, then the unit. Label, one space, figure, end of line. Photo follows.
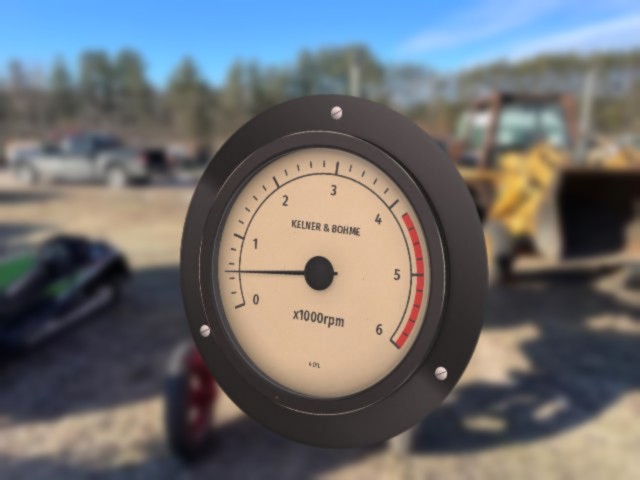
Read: **500** rpm
